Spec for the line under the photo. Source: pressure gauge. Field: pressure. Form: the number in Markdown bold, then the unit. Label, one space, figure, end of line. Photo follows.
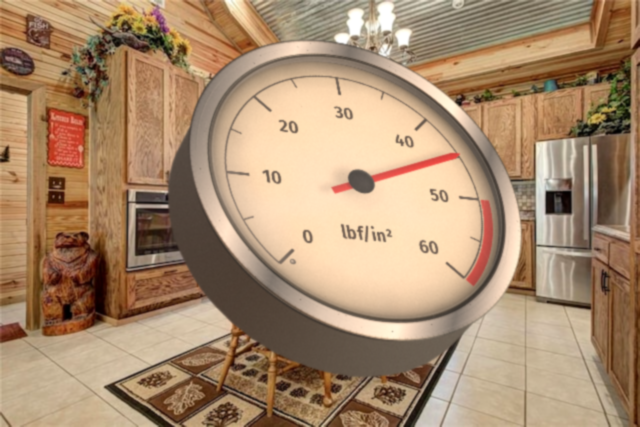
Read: **45** psi
